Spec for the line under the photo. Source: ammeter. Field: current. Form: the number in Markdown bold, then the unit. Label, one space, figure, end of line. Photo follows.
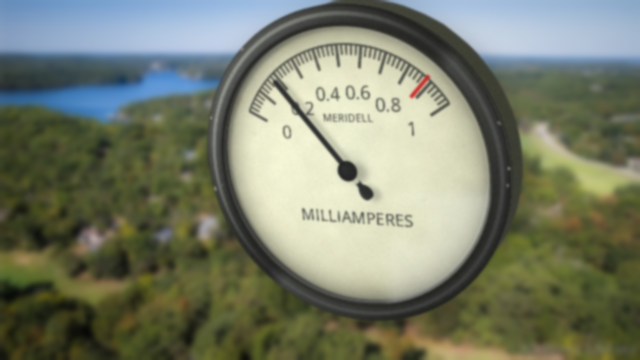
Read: **0.2** mA
